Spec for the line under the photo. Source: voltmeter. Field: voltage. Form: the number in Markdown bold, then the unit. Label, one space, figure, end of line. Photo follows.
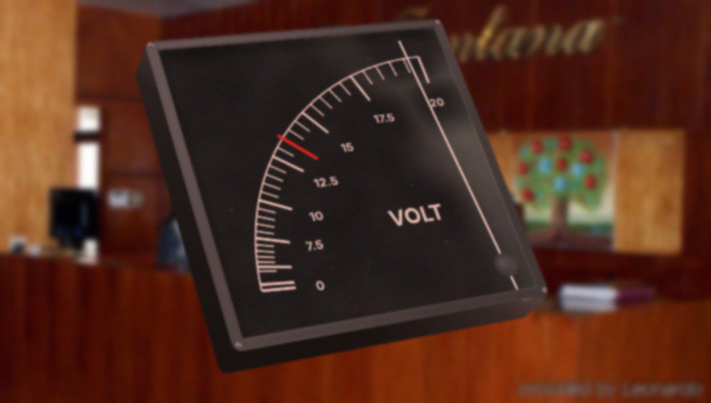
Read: **19.5** V
